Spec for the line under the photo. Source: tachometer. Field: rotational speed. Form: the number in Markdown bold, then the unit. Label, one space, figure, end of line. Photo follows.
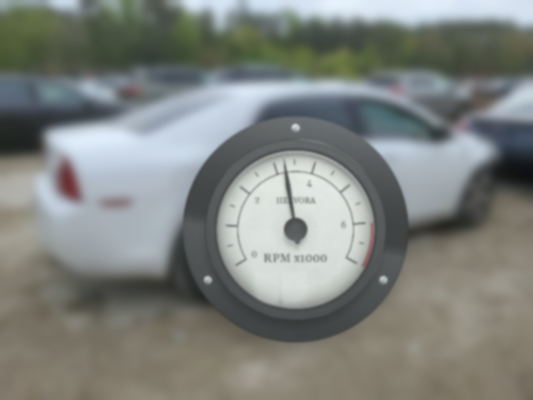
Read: **3250** rpm
